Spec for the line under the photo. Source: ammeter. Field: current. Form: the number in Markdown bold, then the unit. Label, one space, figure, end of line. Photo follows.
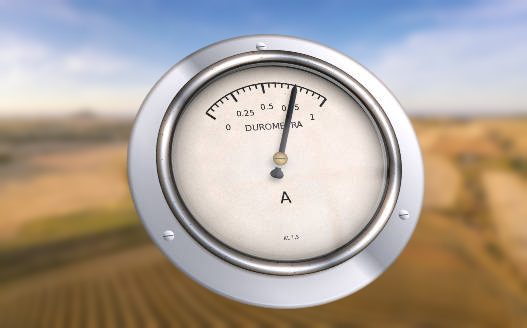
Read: **0.75** A
